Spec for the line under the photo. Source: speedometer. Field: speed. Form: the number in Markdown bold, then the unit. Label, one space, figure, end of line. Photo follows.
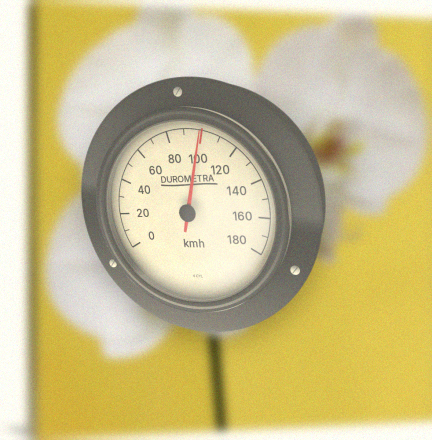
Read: **100** km/h
